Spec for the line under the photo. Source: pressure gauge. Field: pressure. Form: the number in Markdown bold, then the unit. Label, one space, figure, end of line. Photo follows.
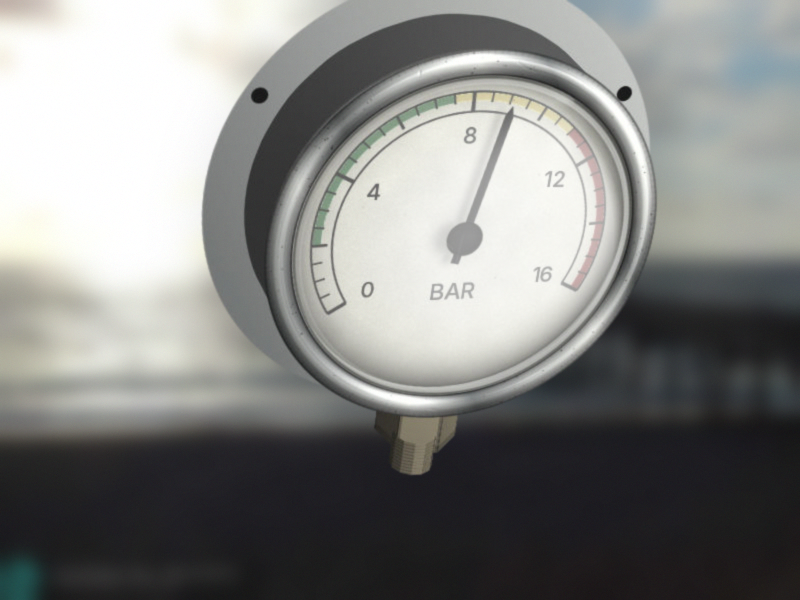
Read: **9** bar
